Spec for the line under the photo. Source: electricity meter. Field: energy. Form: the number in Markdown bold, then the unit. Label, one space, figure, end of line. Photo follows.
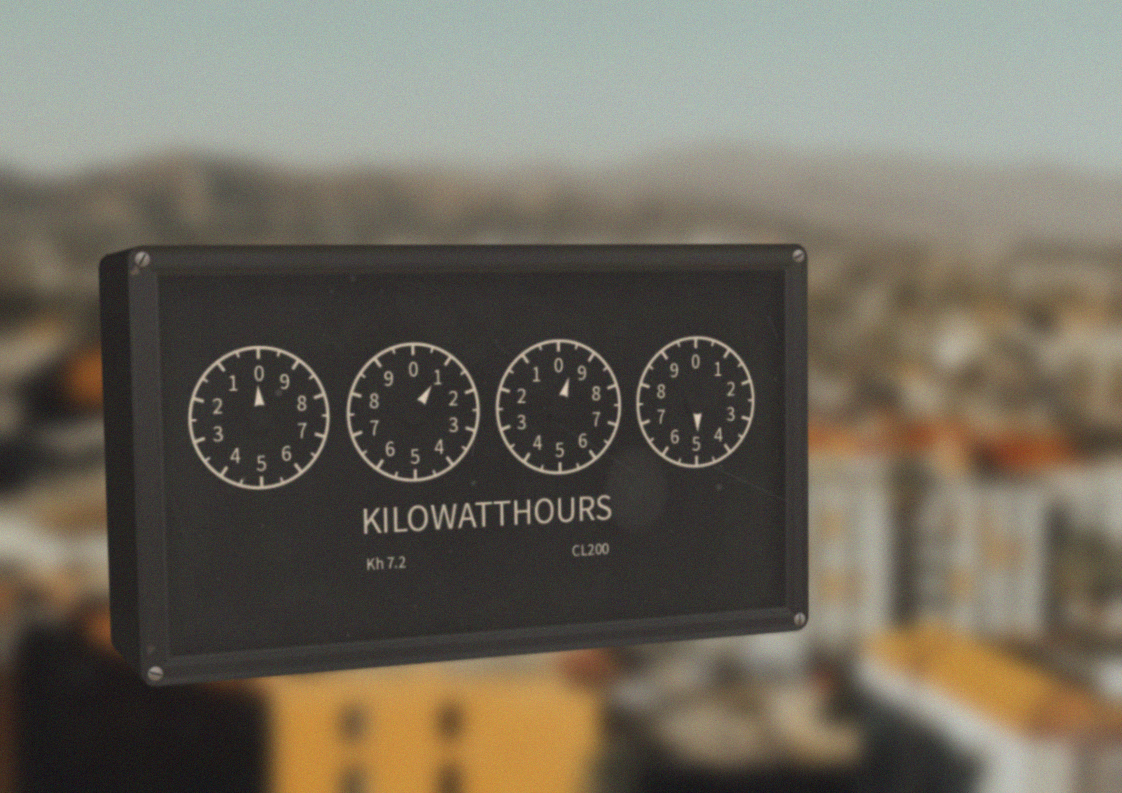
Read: **95** kWh
